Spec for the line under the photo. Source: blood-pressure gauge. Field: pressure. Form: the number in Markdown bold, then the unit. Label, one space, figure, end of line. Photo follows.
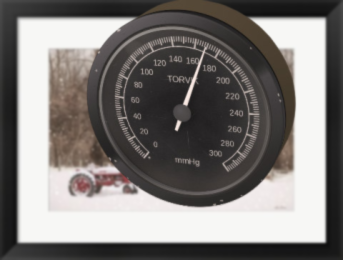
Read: **170** mmHg
